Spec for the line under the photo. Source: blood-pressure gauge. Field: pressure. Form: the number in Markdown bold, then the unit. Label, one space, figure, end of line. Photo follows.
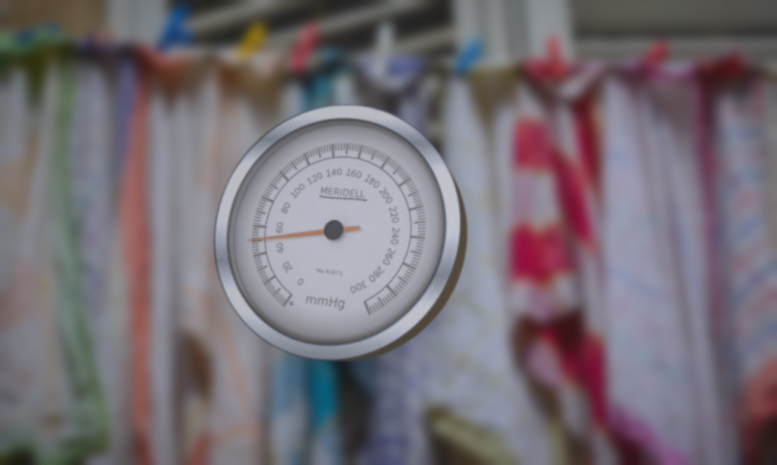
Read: **50** mmHg
